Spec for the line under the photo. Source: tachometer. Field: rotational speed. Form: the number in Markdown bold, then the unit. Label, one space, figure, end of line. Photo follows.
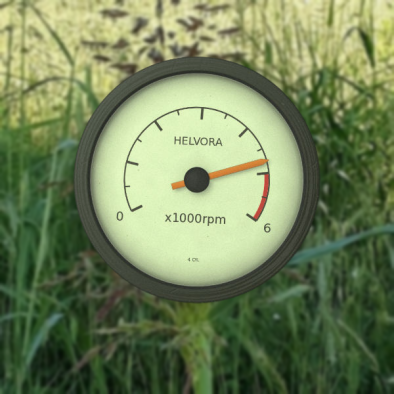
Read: **4750** rpm
